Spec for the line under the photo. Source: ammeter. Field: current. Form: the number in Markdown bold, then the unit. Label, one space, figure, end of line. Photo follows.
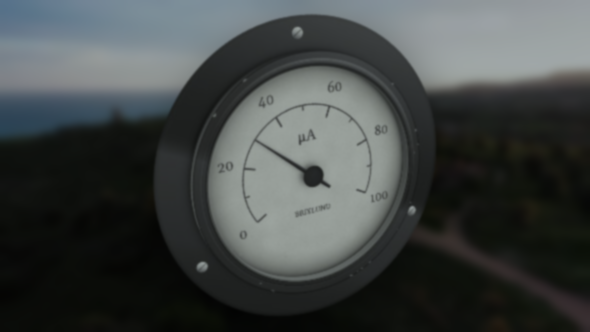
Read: **30** µA
